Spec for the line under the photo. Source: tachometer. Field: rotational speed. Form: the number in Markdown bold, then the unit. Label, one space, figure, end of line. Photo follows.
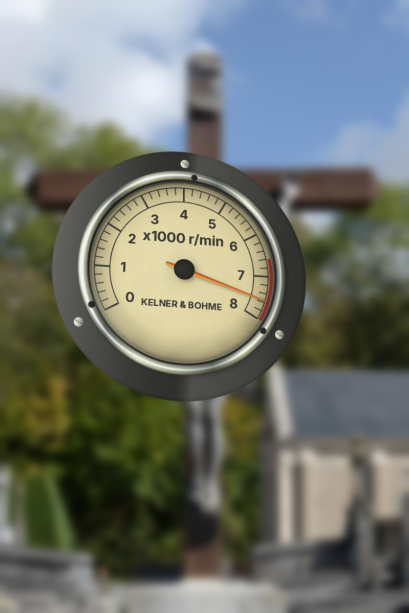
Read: **7600** rpm
